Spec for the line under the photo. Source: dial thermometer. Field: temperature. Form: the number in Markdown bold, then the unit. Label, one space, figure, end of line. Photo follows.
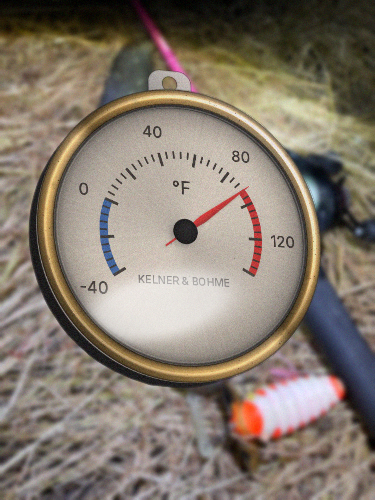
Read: **92** °F
